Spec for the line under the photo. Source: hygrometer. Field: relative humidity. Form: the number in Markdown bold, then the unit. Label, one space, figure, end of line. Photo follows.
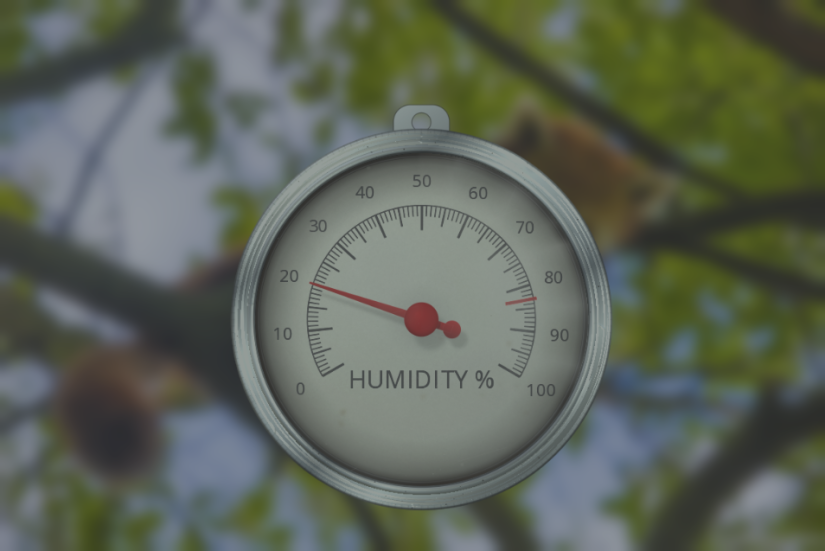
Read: **20** %
